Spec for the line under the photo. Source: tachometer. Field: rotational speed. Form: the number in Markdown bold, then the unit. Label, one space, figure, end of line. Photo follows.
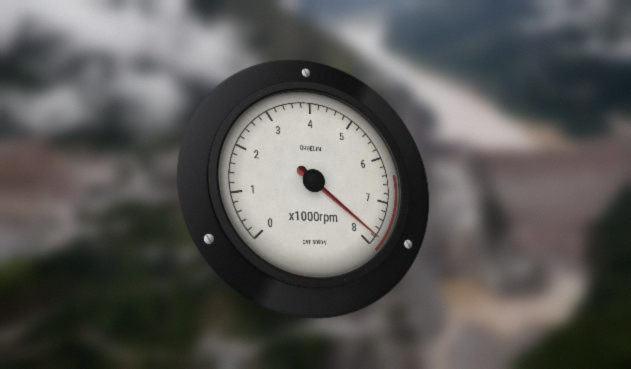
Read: **7800** rpm
